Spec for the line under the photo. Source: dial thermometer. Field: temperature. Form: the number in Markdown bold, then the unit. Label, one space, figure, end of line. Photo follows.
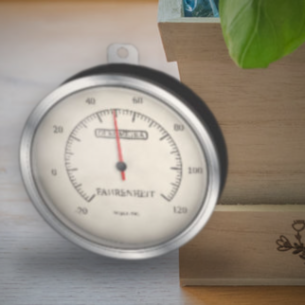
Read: **50** °F
